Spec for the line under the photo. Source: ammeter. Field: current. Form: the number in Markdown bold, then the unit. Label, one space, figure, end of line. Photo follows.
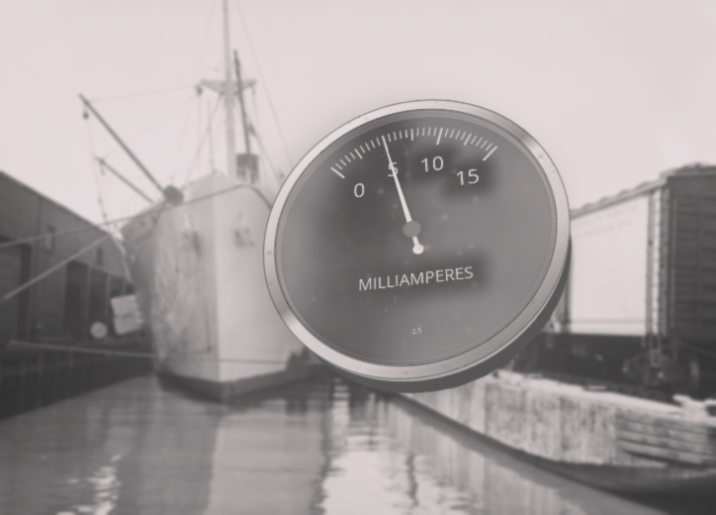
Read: **5** mA
